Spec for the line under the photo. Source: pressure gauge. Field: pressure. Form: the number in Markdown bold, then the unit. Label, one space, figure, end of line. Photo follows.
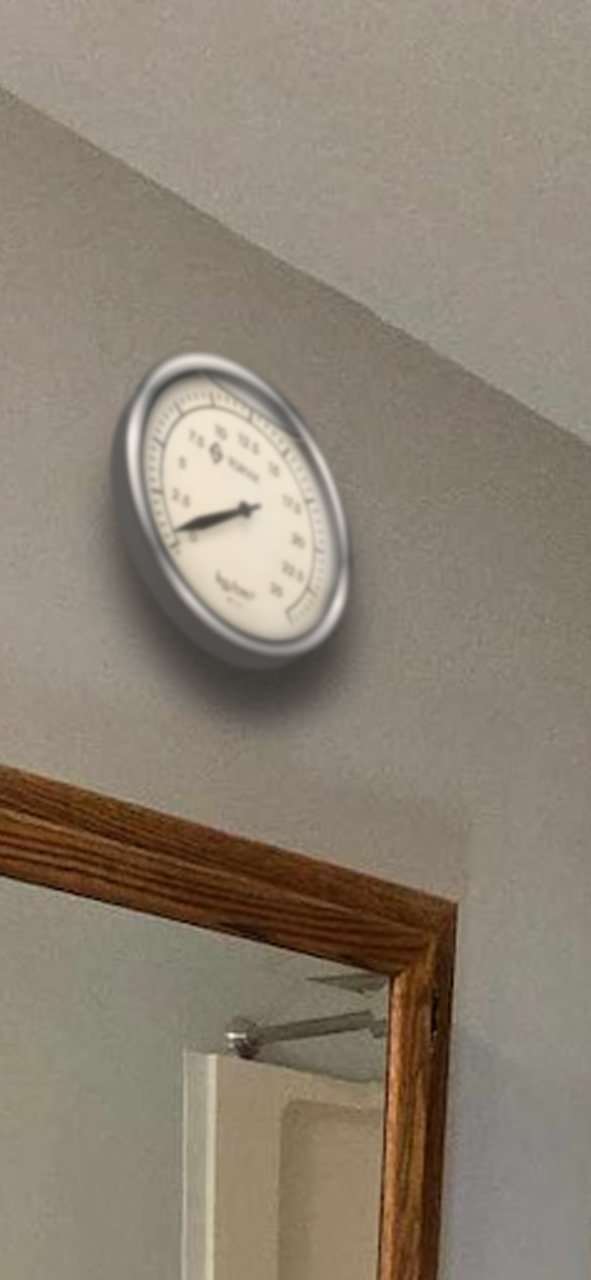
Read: **0.5** kg/cm²
